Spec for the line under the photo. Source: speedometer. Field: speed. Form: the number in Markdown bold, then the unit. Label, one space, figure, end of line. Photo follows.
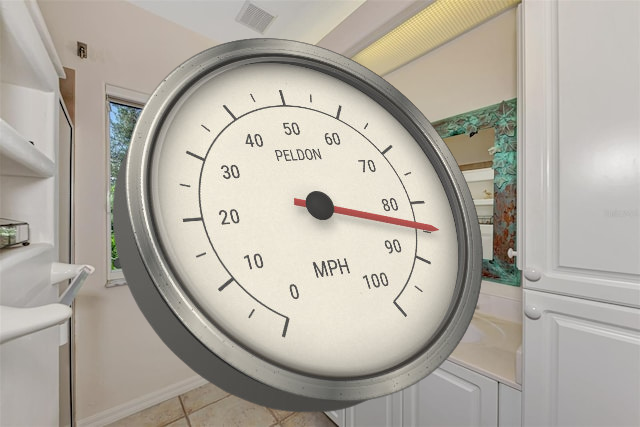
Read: **85** mph
